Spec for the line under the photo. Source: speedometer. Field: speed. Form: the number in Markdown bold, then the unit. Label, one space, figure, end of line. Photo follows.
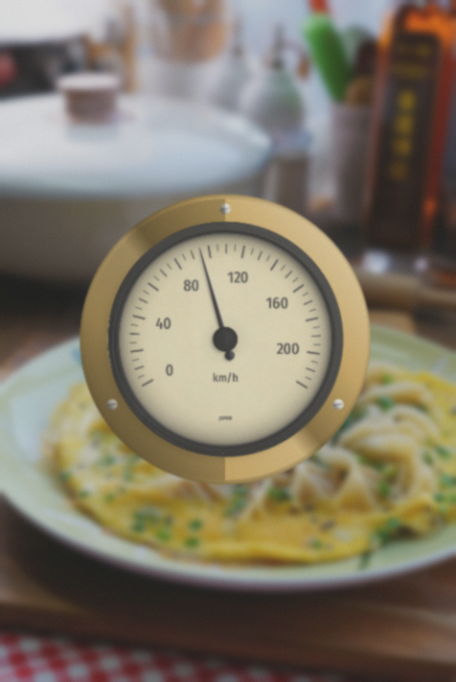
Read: **95** km/h
